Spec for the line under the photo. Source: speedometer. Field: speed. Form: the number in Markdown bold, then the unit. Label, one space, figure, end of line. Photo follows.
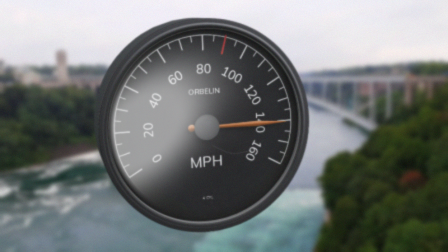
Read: **140** mph
